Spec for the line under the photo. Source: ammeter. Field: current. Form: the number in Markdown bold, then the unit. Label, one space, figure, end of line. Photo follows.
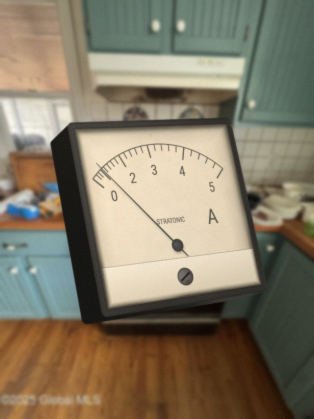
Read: **1** A
